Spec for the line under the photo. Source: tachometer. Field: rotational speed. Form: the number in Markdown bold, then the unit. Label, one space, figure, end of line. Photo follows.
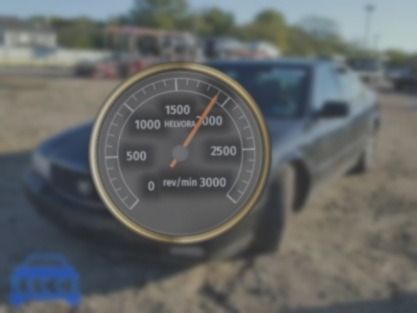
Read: **1900** rpm
